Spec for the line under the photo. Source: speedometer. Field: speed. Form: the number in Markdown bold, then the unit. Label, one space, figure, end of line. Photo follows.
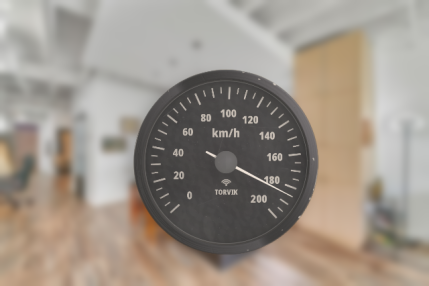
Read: **185** km/h
